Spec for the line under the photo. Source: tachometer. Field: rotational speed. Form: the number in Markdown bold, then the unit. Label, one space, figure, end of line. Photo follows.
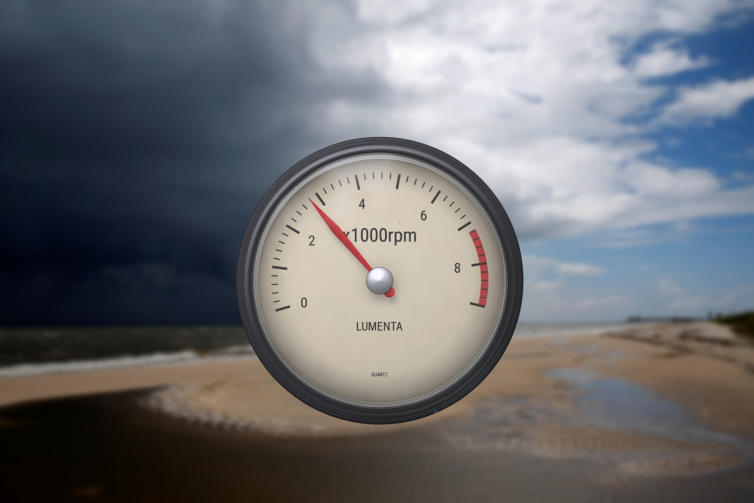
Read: **2800** rpm
